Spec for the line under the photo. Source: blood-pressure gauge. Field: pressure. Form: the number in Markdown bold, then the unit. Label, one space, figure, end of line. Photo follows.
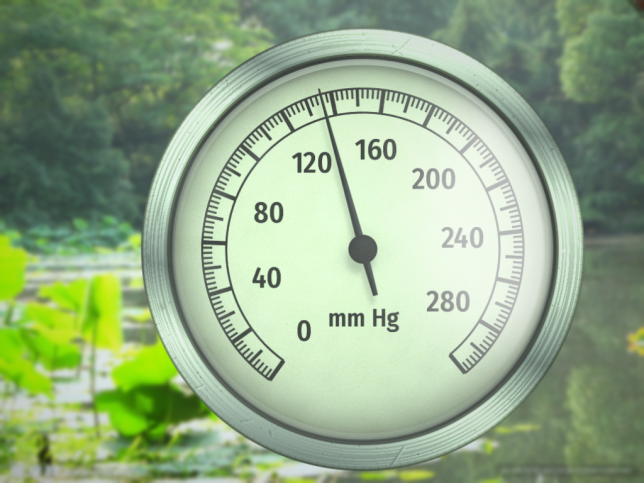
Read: **136** mmHg
